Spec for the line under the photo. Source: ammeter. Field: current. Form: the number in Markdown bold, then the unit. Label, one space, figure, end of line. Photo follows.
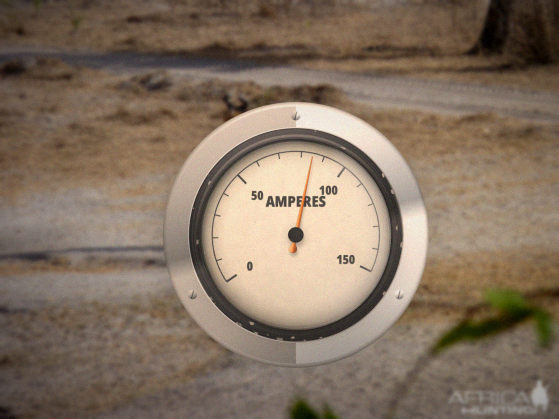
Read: **85** A
